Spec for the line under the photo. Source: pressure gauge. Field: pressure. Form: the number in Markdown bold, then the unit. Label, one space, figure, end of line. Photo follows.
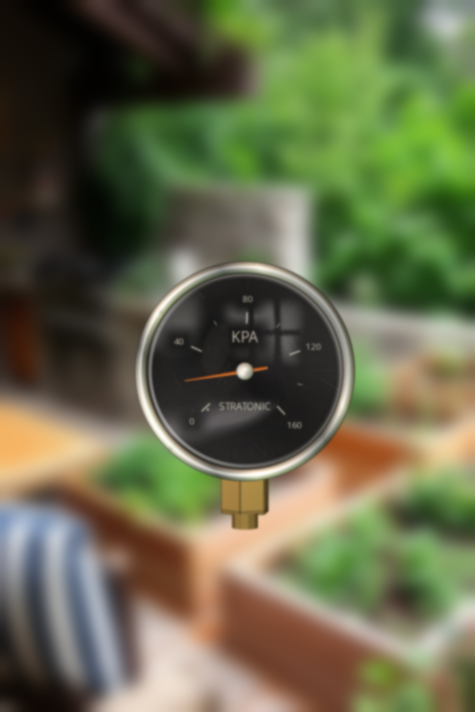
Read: **20** kPa
